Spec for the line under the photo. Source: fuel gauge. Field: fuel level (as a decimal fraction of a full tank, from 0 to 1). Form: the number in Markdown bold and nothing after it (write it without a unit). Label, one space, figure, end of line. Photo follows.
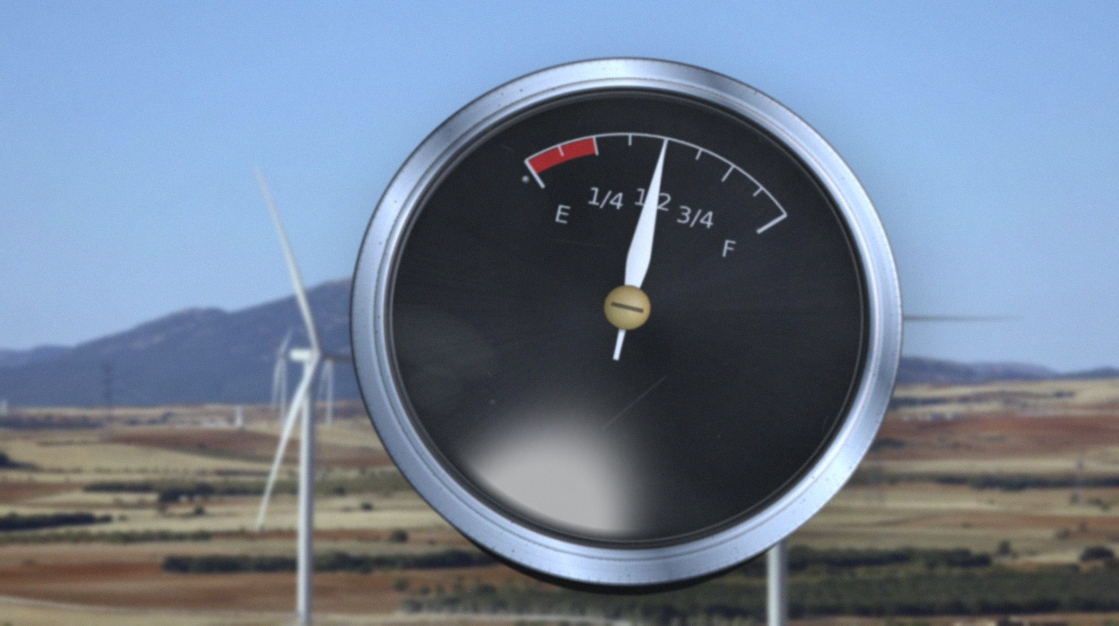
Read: **0.5**
